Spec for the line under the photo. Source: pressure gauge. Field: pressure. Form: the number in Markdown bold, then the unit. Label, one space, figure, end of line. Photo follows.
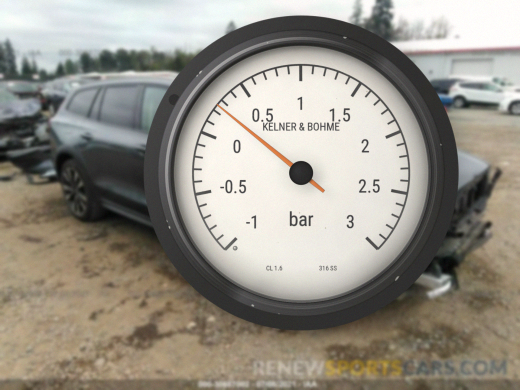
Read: **0.25** bar
